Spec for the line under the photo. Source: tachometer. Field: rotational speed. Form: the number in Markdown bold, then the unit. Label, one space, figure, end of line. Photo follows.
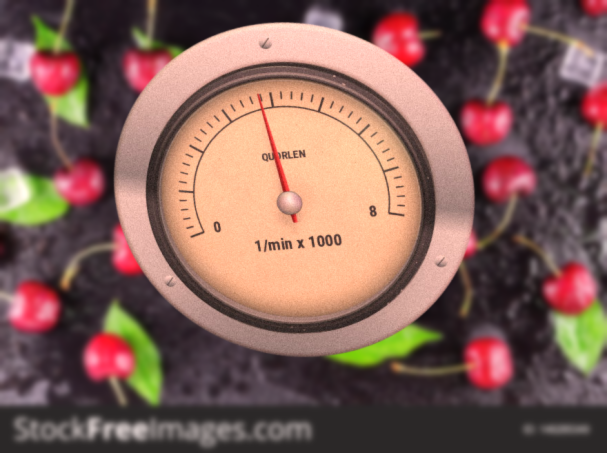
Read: **3800** rpm
